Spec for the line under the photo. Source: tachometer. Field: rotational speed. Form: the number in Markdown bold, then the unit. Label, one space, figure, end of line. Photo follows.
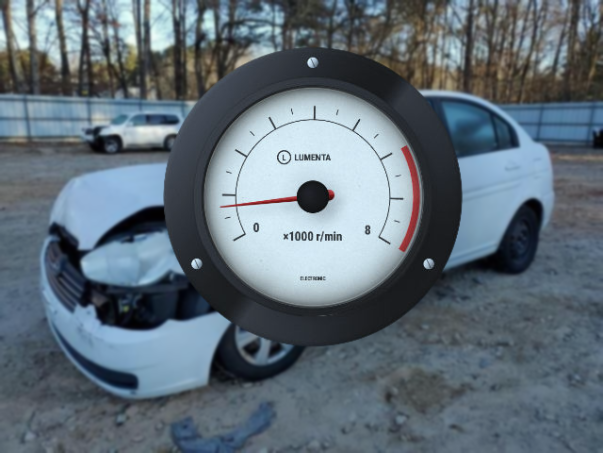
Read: **750** rpm
